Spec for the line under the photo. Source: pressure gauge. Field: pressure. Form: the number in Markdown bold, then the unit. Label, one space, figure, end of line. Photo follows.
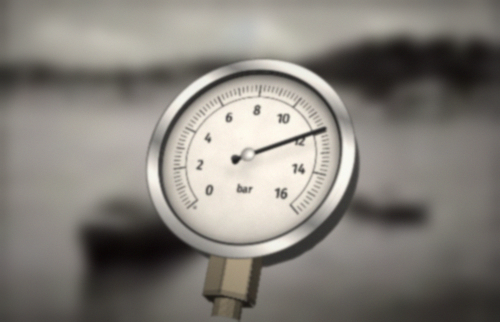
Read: **12** bar
